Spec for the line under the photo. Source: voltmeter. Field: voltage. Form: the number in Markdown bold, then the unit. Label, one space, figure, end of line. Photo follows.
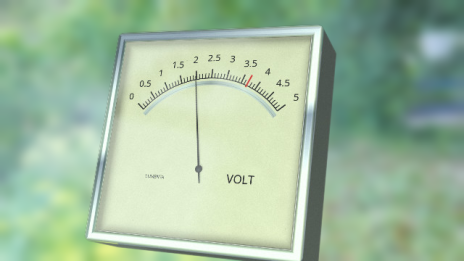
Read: **2** V
